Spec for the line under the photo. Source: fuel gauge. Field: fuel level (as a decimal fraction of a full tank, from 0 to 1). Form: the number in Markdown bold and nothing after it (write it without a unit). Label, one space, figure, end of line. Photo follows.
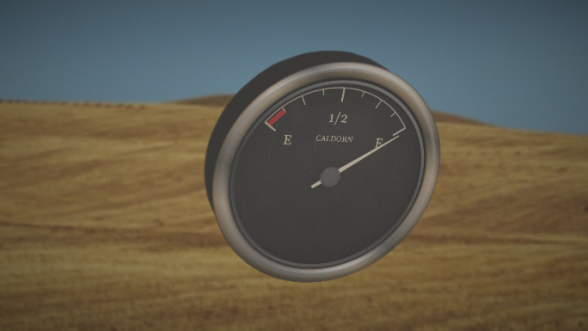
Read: **1**
